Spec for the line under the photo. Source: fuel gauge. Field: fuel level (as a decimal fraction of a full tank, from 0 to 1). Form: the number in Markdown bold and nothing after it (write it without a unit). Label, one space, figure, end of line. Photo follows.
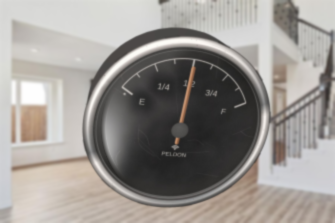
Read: **0.5**
